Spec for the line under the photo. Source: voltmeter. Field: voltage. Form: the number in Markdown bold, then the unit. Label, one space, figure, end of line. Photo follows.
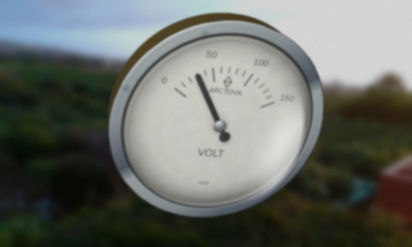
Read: **30** V
